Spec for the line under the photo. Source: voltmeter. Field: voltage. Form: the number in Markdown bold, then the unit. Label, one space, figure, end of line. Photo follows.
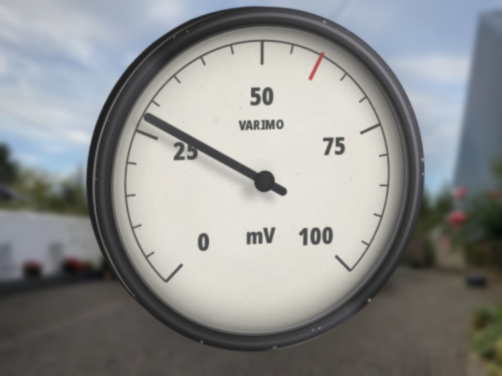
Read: **27.5** mV
